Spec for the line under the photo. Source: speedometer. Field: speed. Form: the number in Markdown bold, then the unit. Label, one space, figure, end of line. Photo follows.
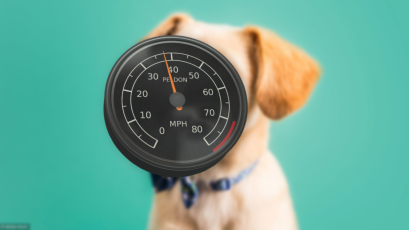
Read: **37.5** mph
